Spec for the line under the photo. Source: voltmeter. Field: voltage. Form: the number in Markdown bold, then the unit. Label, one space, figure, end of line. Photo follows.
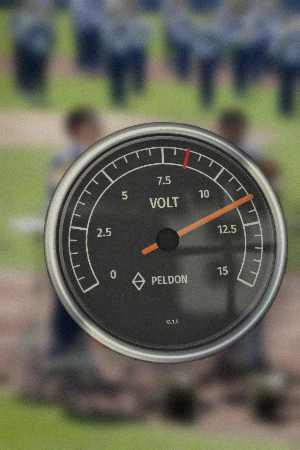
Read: **11.5** V
